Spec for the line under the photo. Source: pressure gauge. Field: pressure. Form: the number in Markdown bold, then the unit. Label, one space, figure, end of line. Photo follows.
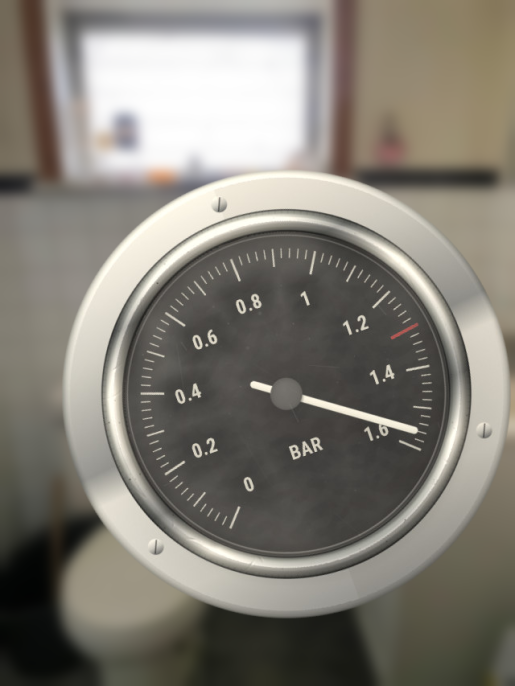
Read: **1.56** bar
